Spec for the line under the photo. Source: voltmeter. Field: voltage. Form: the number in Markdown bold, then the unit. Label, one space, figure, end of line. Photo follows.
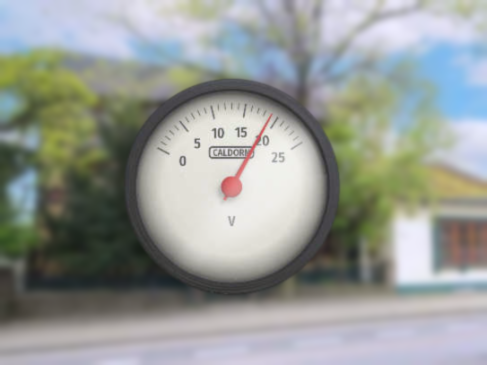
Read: **19** V
